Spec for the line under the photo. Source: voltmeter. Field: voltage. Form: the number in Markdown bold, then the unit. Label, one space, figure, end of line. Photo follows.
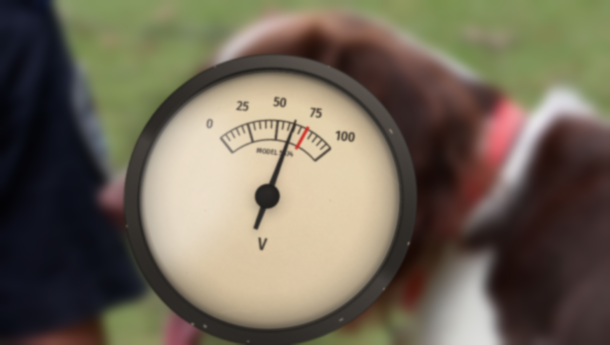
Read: **65** V
